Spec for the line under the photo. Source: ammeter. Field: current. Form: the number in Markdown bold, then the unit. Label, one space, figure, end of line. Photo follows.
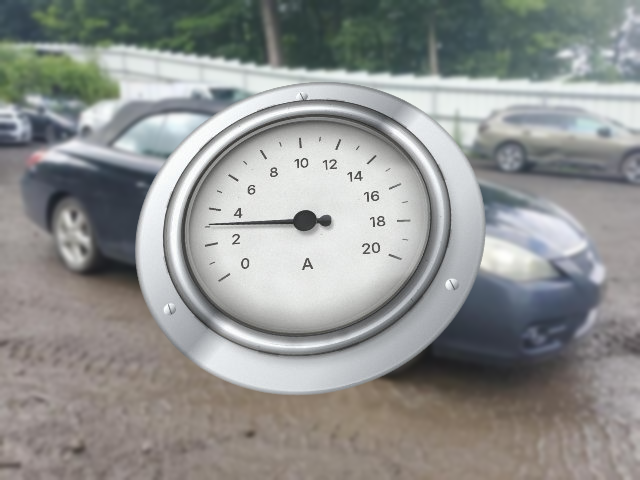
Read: **3** A
